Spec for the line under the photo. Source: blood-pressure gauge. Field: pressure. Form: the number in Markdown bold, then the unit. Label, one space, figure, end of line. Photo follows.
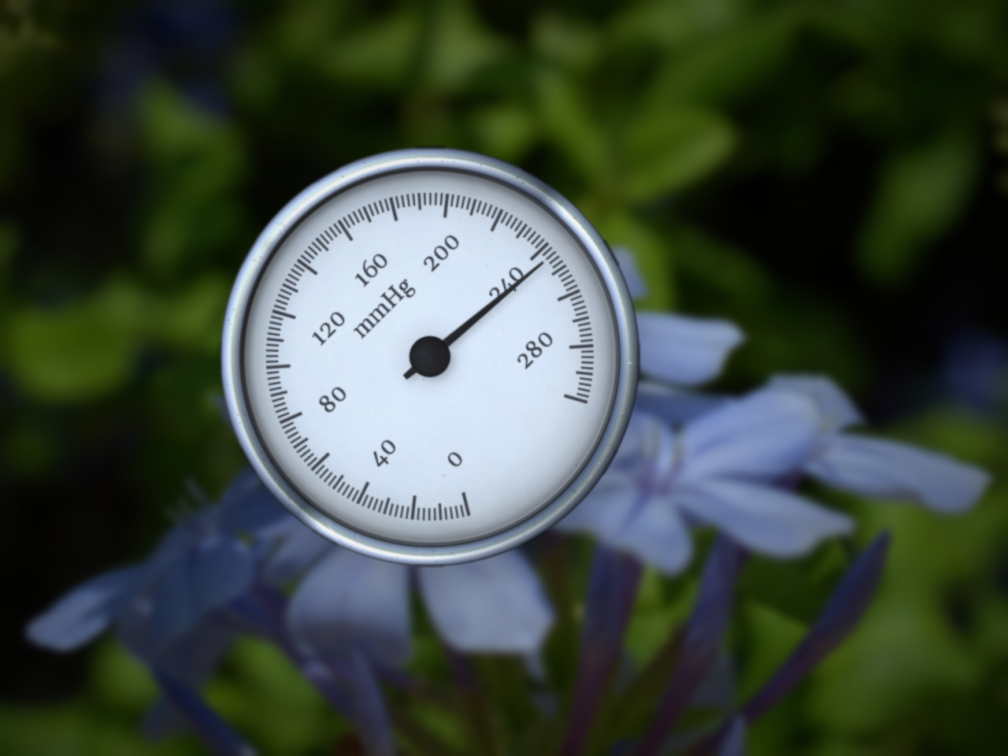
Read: **244** mmHg
